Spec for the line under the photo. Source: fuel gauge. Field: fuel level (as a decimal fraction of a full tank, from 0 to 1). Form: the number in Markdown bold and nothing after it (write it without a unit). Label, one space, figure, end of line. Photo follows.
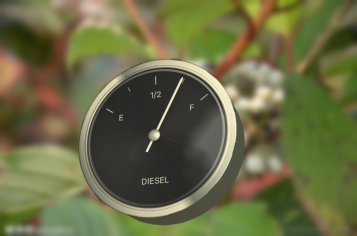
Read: **0.75**
